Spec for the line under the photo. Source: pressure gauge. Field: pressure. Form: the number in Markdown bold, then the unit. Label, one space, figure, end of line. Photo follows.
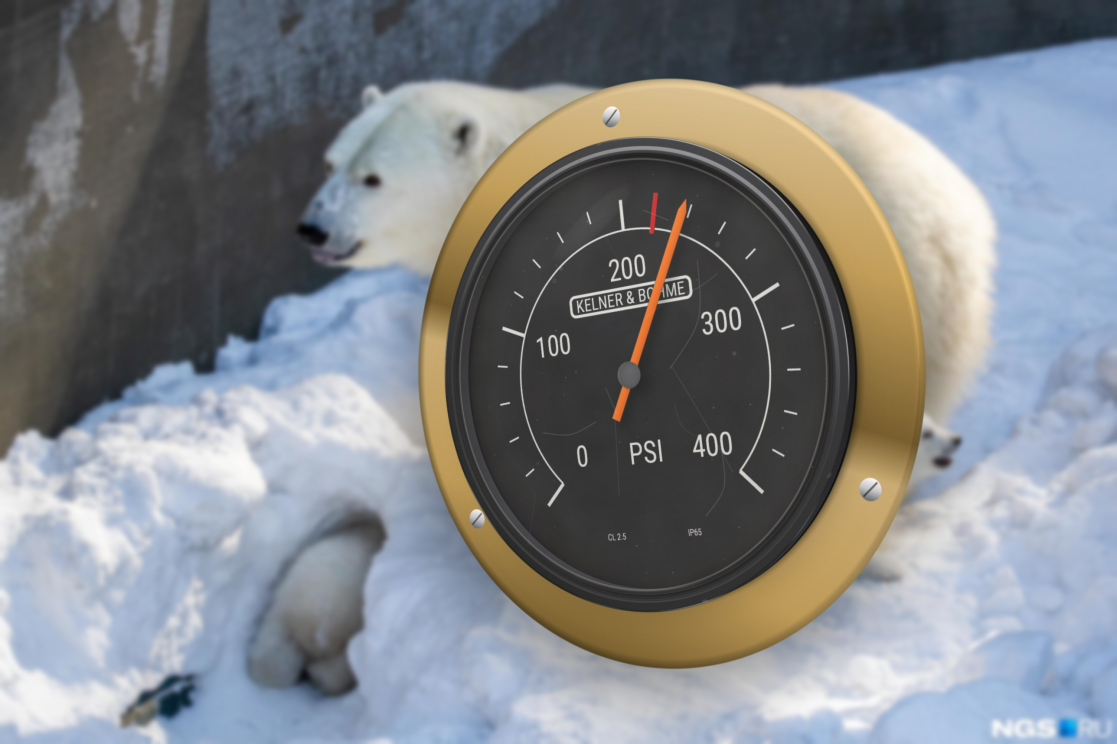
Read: **240** psi
